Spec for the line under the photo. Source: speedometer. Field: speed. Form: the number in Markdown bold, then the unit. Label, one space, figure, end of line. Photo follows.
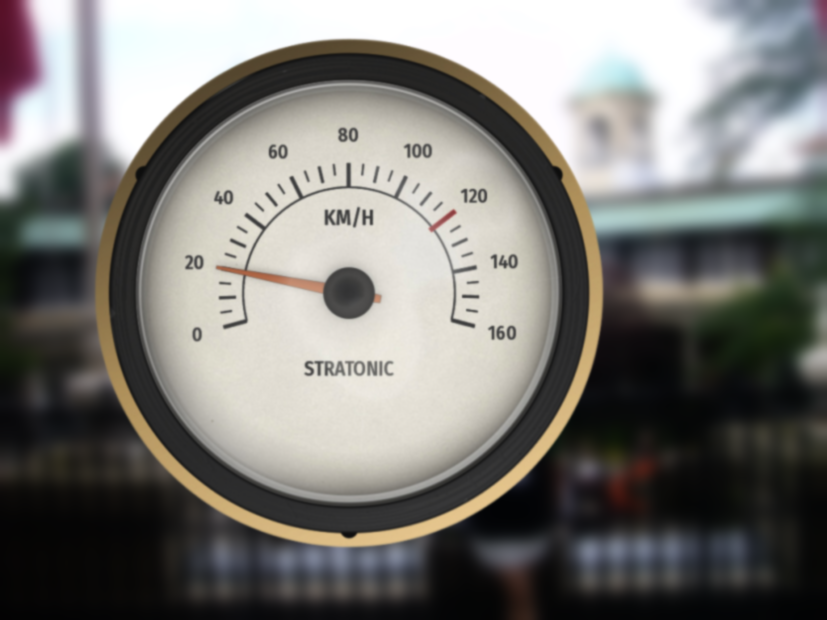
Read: **20** km/h
